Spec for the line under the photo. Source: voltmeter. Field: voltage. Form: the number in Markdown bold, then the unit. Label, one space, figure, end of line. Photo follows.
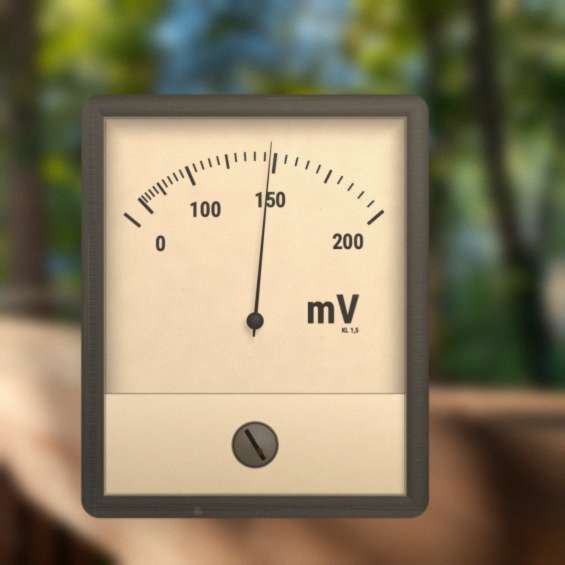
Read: **147.5** mV
